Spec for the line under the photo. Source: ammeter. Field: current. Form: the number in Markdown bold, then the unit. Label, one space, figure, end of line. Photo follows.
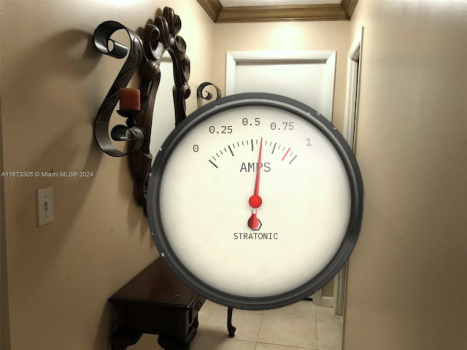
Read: **0.6** A
